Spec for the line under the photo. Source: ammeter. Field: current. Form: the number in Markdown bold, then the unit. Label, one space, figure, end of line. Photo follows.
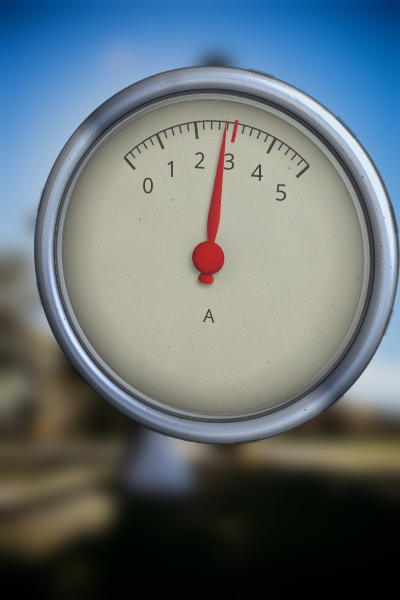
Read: **2.8** A
